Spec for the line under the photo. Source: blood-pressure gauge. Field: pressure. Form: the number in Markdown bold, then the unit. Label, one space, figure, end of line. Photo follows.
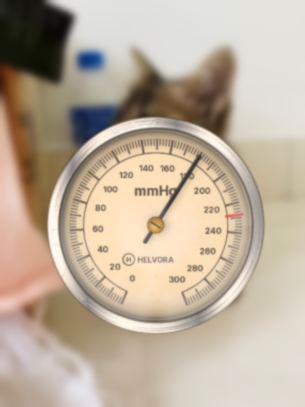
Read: **180** mmHg
